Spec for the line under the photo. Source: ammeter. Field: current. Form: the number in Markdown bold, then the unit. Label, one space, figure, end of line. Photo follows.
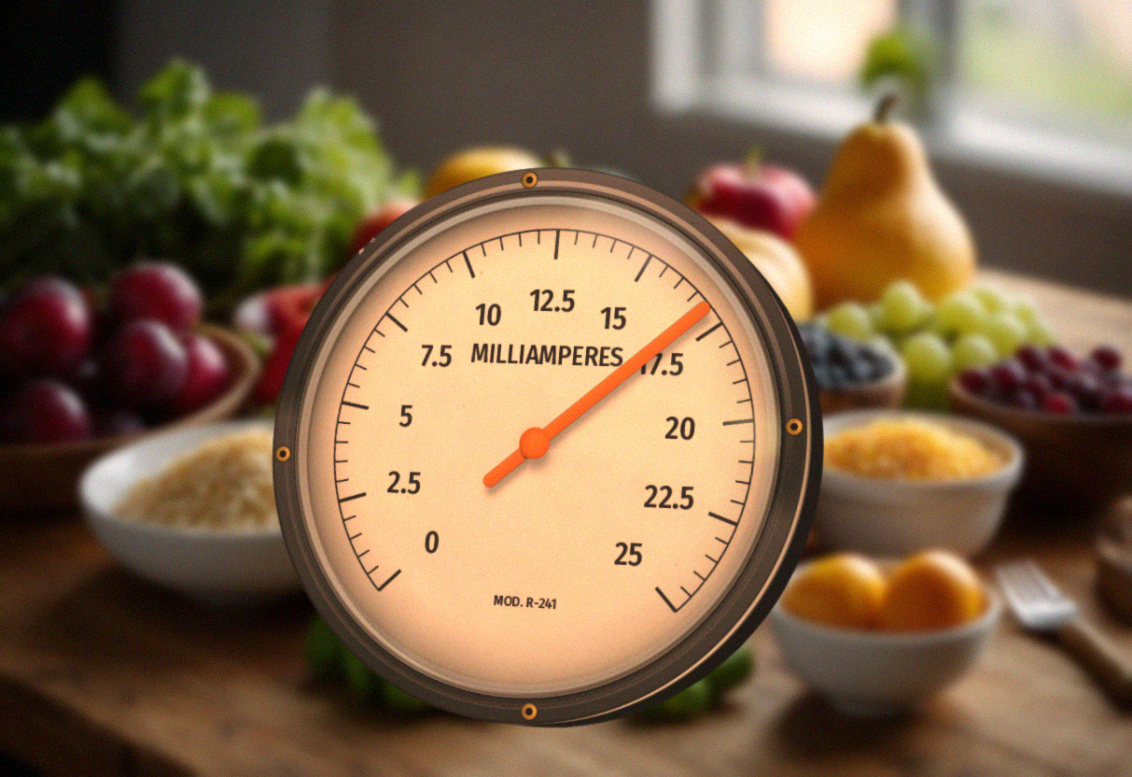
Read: **17** mA
